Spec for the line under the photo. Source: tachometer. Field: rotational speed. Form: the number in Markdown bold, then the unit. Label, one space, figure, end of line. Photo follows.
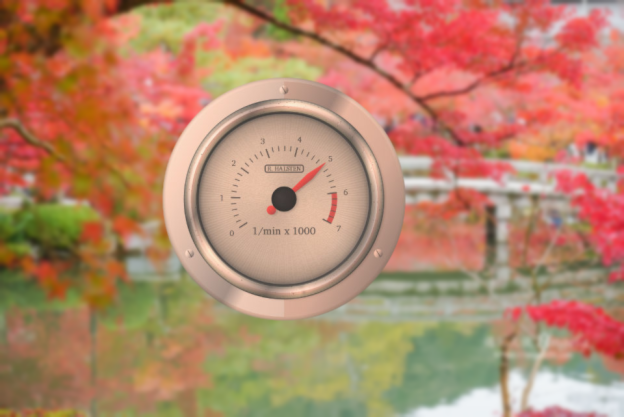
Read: **5000** rpm
